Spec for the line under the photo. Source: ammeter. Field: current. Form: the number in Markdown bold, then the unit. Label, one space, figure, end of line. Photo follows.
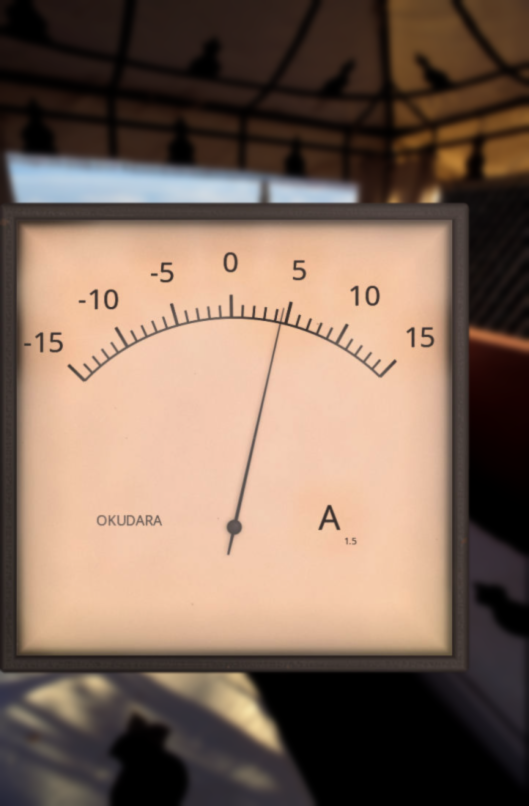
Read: **4.5** A
